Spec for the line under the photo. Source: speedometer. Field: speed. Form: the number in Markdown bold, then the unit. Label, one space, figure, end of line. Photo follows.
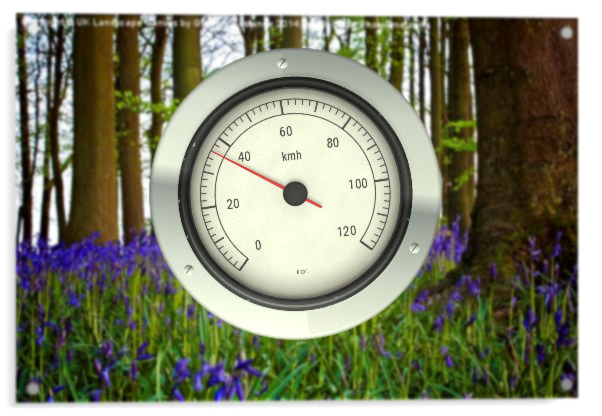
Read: **36** km/h
